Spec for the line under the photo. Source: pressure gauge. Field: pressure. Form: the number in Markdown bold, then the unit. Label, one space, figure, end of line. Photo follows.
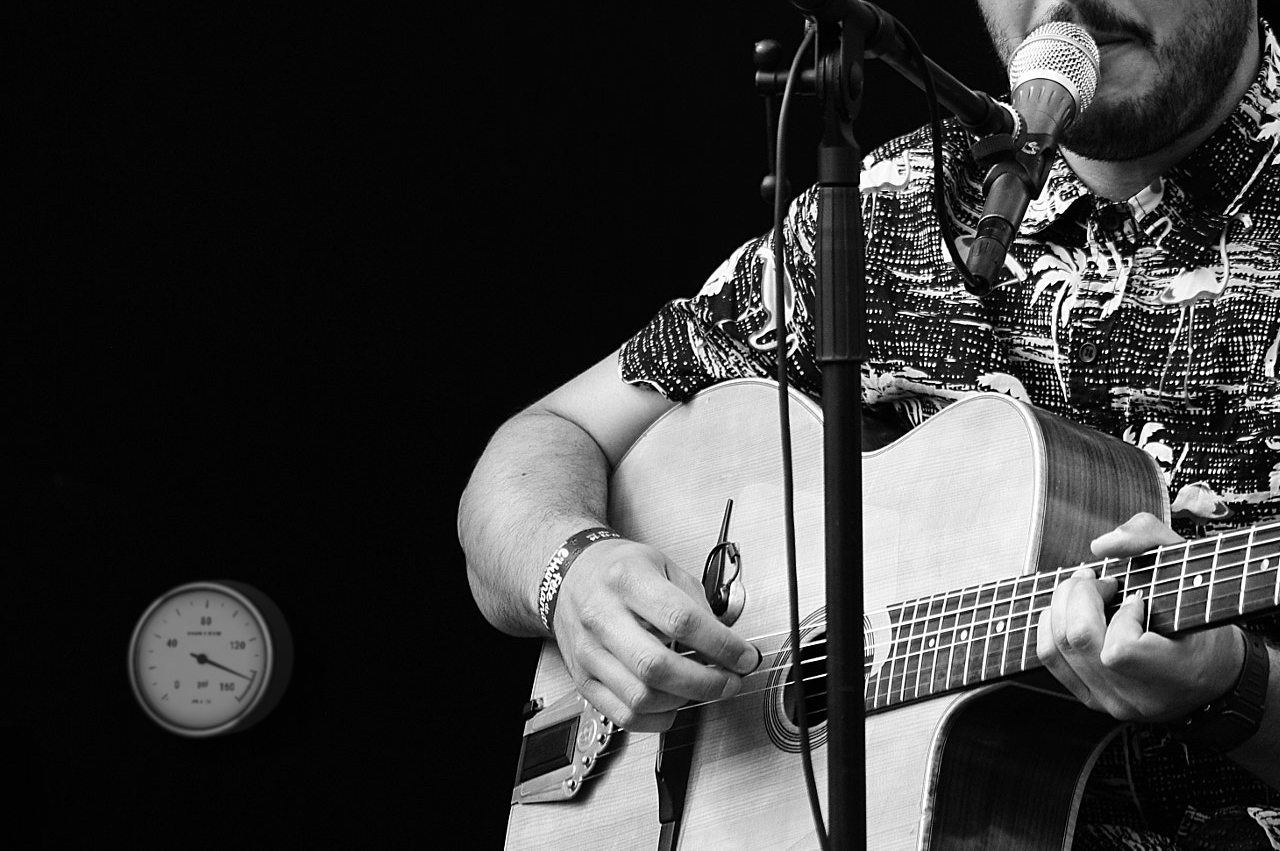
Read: **145** psi
